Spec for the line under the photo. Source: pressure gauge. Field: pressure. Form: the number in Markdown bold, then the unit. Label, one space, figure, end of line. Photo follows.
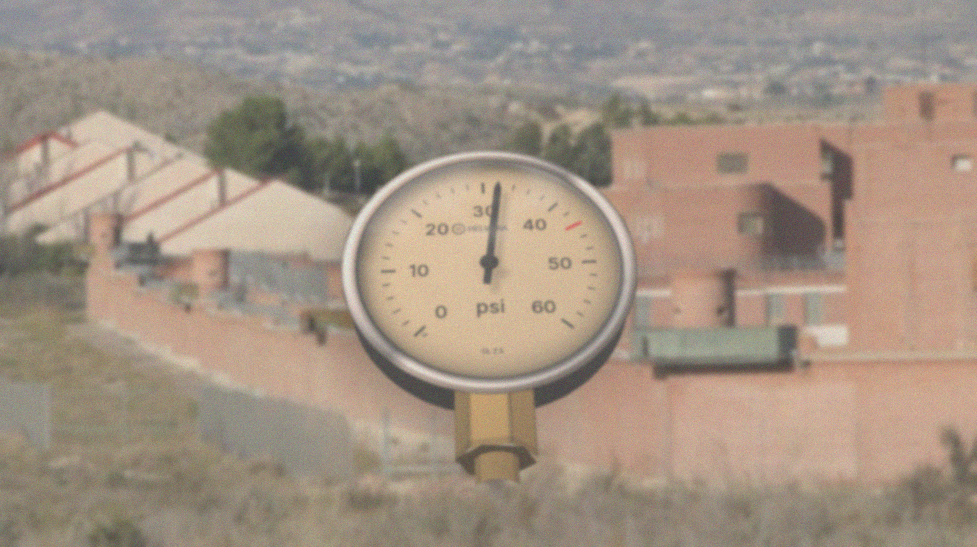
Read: **32** psi
